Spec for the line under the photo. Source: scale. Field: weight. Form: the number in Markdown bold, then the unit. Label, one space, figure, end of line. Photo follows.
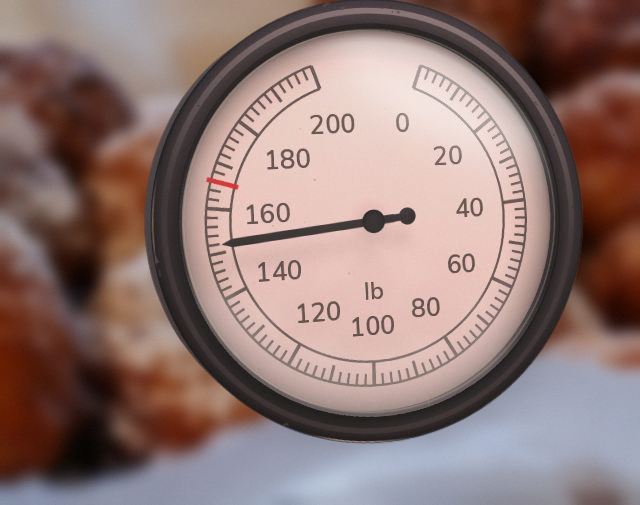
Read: **152** lb
